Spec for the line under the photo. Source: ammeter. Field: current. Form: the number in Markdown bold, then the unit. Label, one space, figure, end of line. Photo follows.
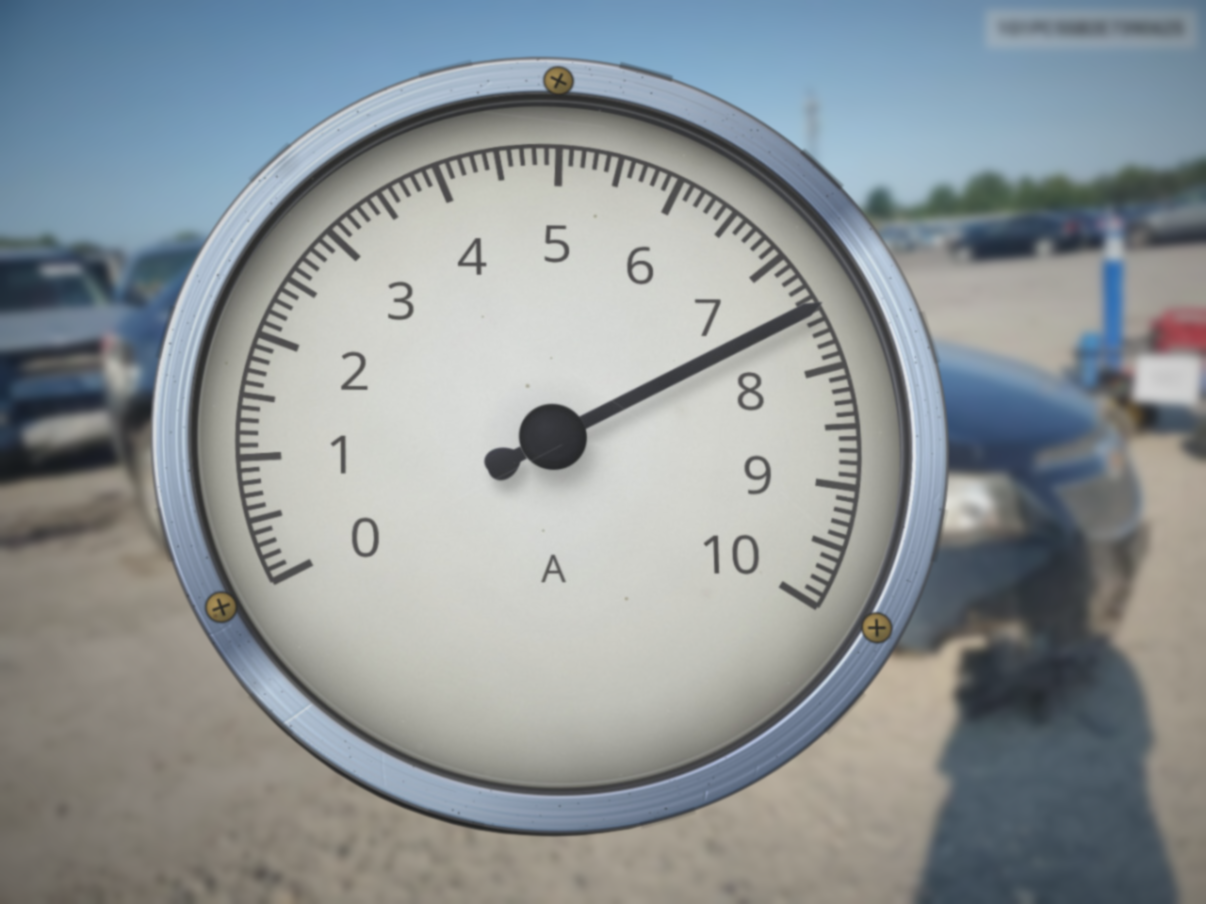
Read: **7.5** A
